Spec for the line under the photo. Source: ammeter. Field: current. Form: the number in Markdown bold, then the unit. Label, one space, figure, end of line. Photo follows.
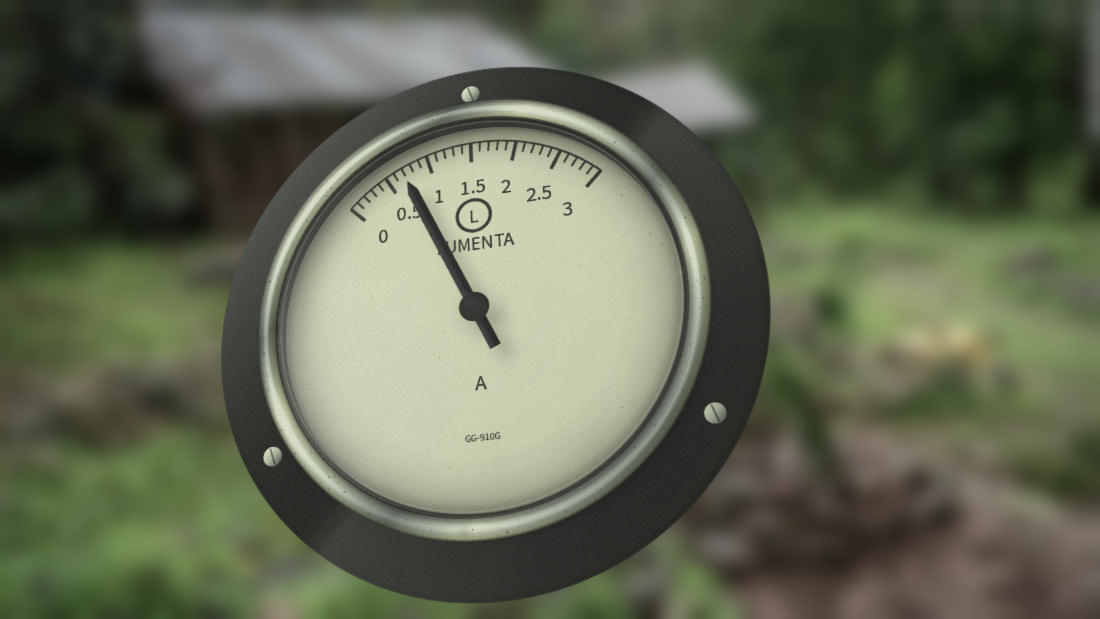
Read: **0.7** A
